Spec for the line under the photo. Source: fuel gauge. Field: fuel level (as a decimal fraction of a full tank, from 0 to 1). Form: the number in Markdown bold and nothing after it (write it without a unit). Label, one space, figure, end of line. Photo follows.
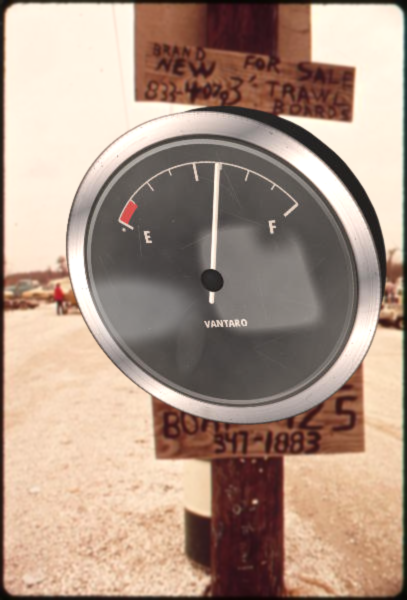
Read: **0.625**
